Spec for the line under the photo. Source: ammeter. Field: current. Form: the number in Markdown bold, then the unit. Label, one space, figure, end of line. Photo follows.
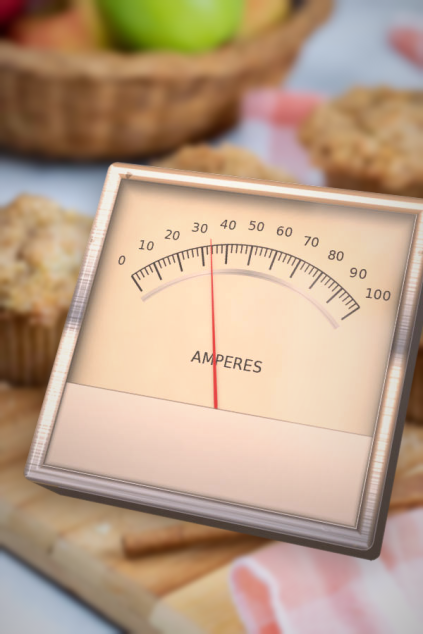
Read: **34** A
